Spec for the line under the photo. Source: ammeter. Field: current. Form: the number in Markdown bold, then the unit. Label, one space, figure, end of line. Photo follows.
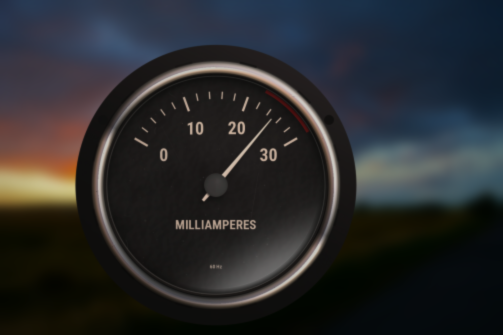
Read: **25** mA
